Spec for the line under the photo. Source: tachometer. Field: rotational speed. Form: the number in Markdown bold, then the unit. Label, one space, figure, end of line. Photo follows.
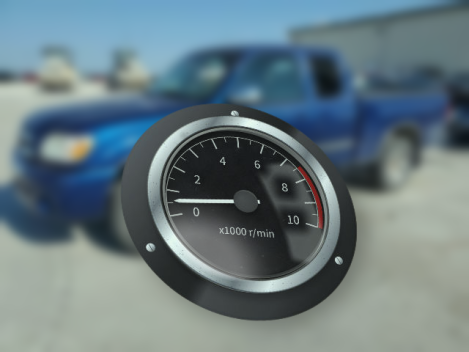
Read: **500** rpm
